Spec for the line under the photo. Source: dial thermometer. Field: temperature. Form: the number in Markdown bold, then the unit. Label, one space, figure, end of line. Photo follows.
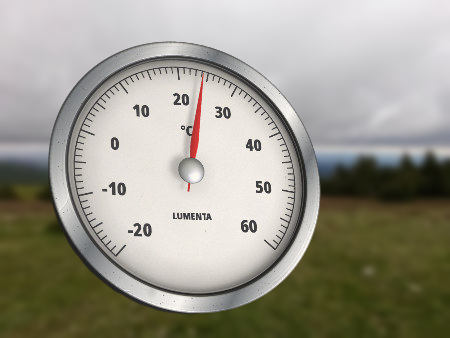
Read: **24** °C
